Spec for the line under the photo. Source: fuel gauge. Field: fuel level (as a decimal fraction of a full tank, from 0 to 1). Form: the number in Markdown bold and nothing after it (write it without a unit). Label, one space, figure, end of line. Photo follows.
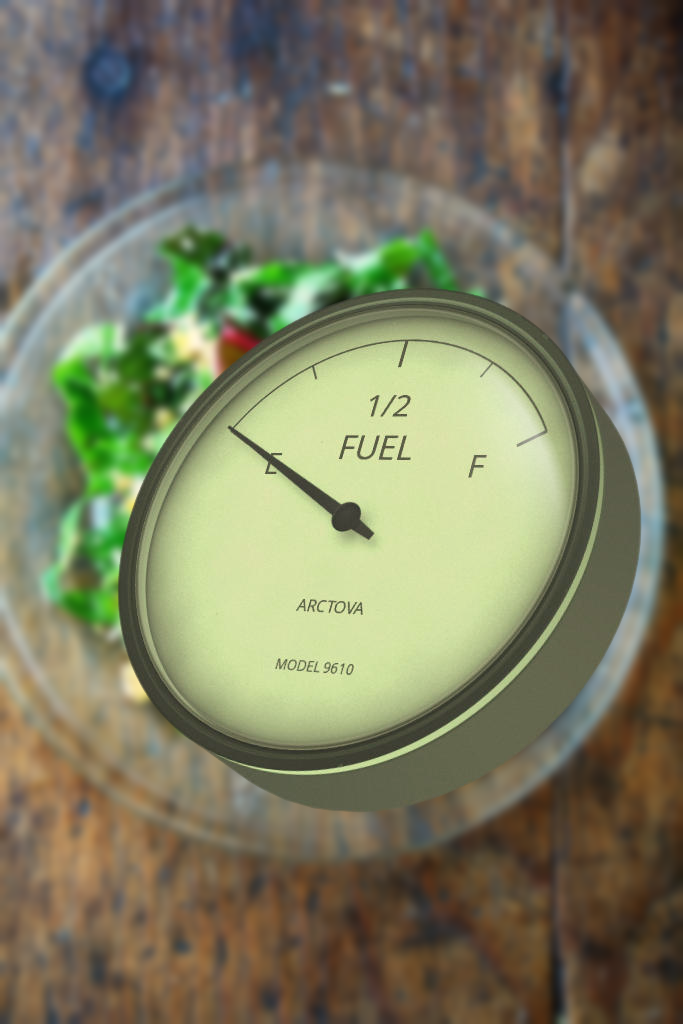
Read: **0**
